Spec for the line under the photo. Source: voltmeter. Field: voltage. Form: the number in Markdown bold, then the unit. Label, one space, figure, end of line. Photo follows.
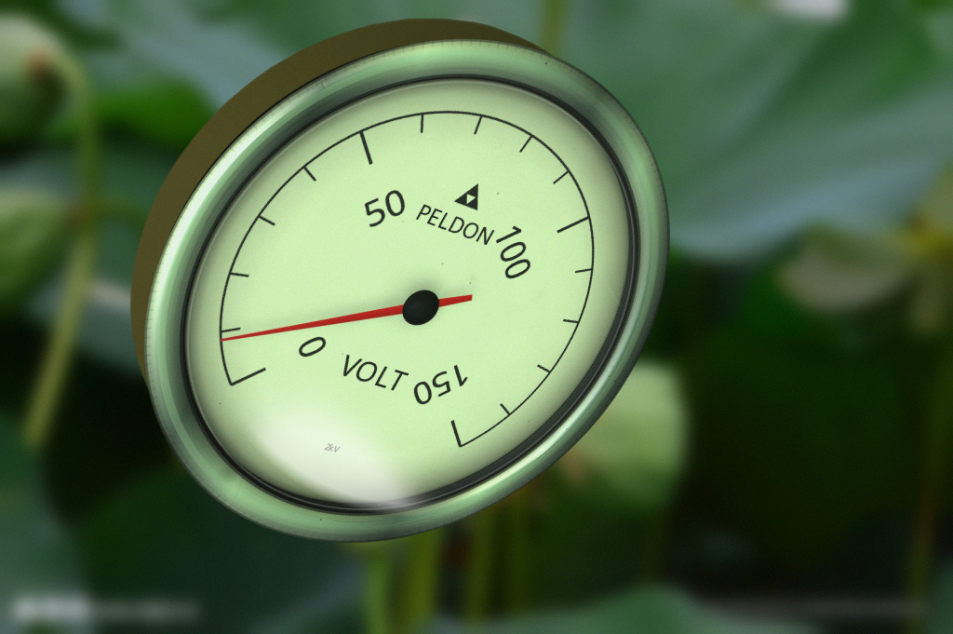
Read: **10** V
